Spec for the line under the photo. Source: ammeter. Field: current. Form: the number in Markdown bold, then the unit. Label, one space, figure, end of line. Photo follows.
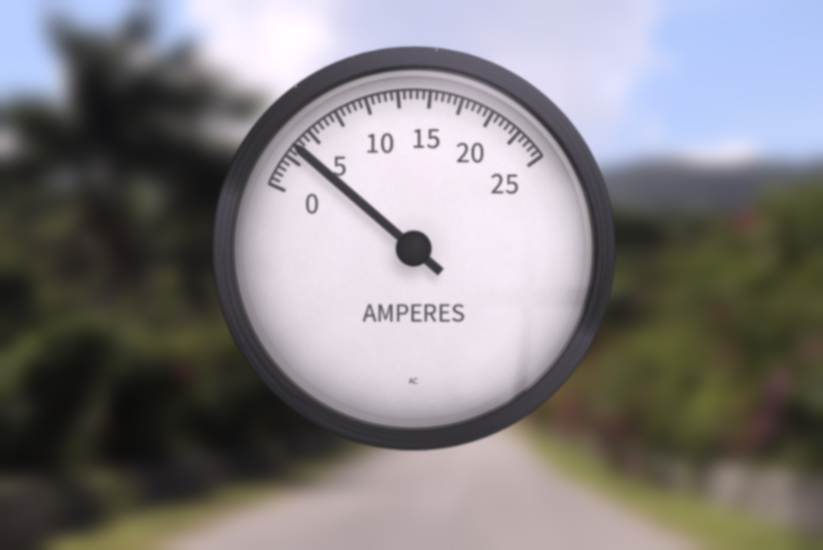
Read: **3.5** A
